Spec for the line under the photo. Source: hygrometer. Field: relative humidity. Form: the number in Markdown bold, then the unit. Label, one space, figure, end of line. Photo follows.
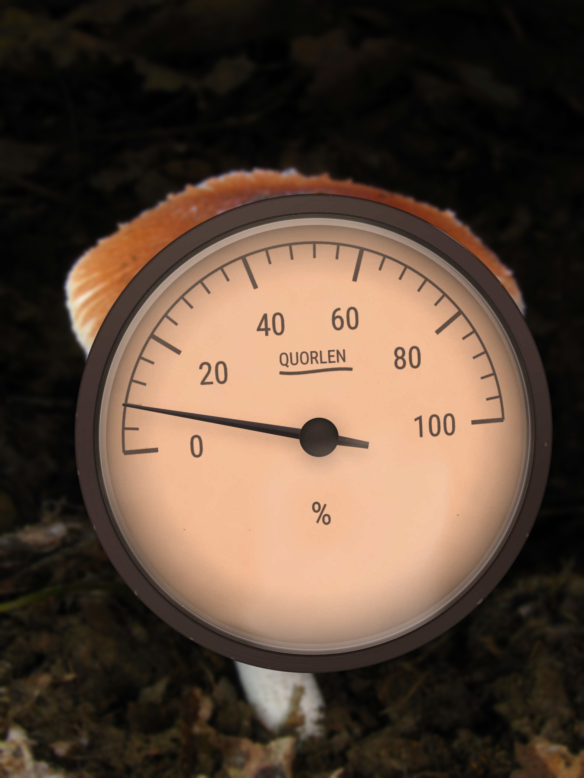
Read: **8** %
